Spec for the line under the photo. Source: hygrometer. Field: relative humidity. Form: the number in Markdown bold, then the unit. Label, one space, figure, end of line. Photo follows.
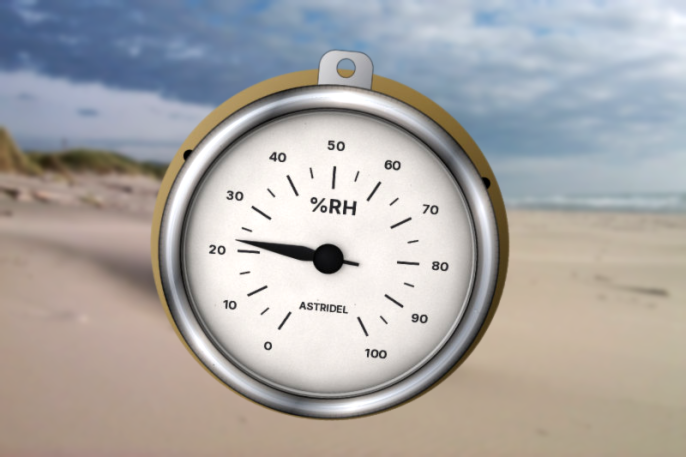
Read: **22.5** %
